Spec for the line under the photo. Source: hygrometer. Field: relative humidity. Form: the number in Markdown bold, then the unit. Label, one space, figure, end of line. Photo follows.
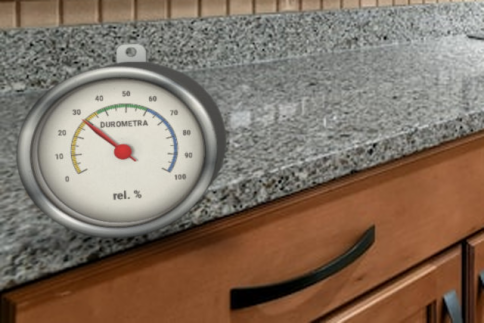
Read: **30** %
